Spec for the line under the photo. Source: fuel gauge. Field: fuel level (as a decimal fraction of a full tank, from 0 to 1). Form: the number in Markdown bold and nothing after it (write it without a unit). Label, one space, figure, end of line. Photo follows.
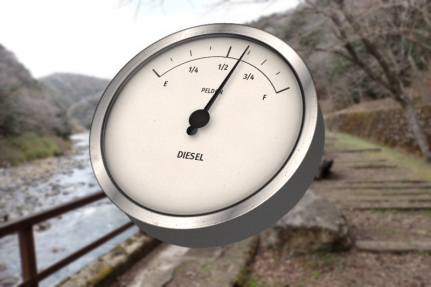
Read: **0.625**
